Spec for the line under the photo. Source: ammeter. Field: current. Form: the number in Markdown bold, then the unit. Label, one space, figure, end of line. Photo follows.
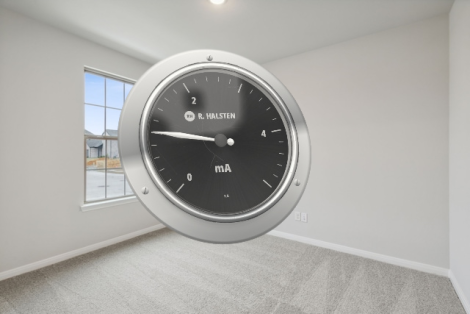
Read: **1** mA
